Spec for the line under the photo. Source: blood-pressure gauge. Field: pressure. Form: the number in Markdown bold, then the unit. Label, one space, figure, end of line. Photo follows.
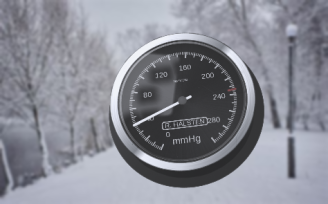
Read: **40** mmHg
